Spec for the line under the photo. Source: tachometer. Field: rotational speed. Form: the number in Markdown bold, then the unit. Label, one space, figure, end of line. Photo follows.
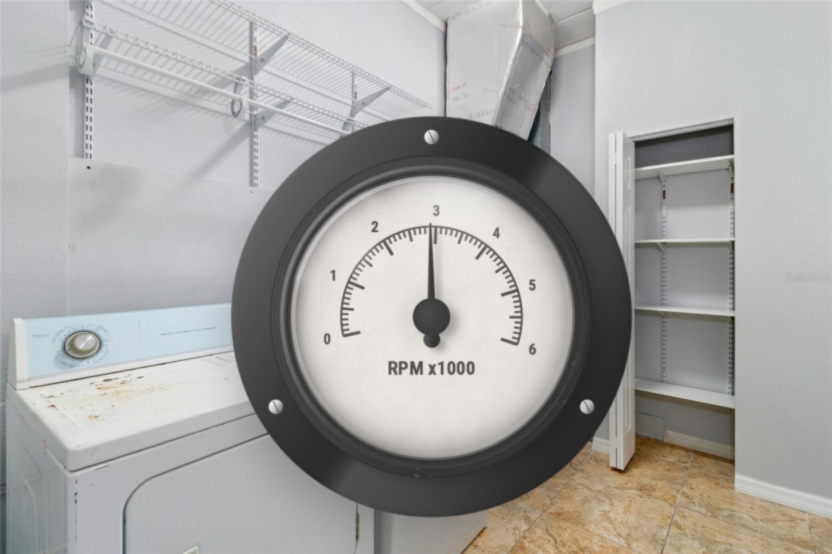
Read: **2900** rpm
